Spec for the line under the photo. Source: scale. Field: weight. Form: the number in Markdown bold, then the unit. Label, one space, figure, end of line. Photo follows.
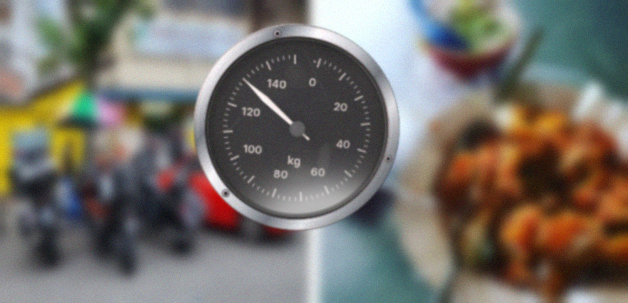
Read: **130** kg
